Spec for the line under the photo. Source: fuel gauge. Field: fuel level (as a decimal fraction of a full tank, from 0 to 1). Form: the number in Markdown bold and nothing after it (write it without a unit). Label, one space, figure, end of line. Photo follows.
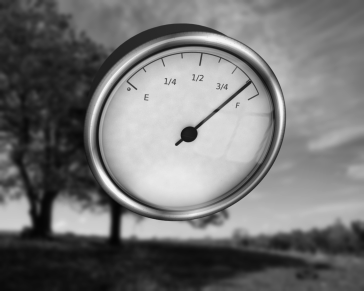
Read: **0.875**
